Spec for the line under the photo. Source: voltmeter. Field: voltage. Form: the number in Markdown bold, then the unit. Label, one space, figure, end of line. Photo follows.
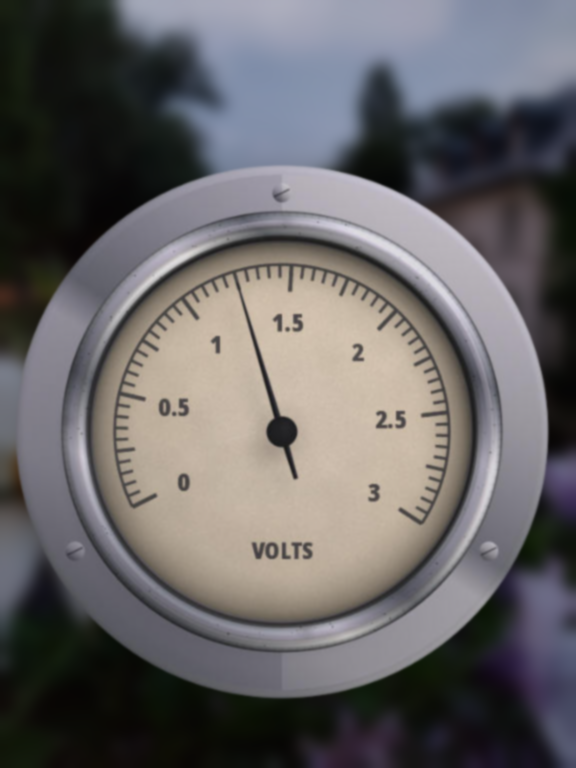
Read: **1.25** V
